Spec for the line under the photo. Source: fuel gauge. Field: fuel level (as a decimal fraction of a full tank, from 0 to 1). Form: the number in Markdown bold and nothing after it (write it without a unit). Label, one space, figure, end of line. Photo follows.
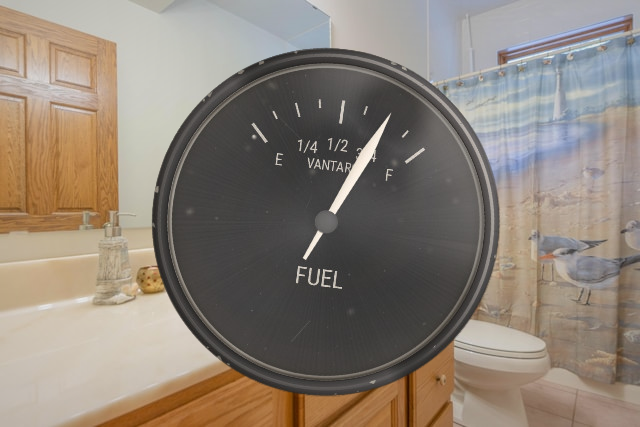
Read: **0.75**
